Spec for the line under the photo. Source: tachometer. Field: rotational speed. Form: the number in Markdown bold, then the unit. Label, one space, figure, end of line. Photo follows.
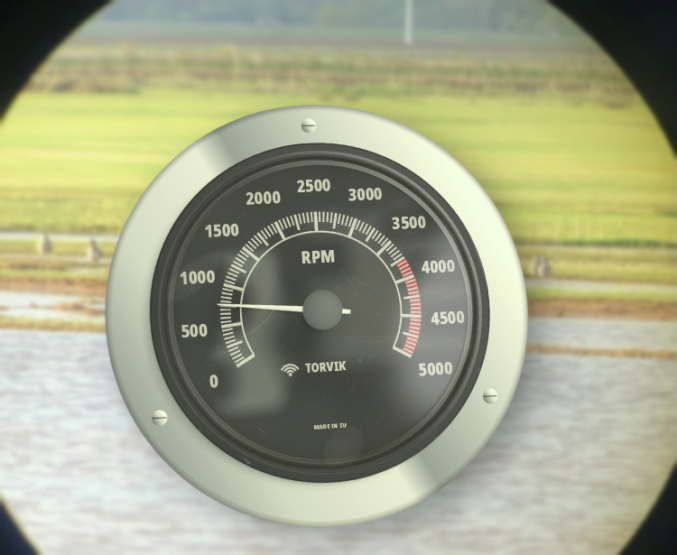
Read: **750** rpm
